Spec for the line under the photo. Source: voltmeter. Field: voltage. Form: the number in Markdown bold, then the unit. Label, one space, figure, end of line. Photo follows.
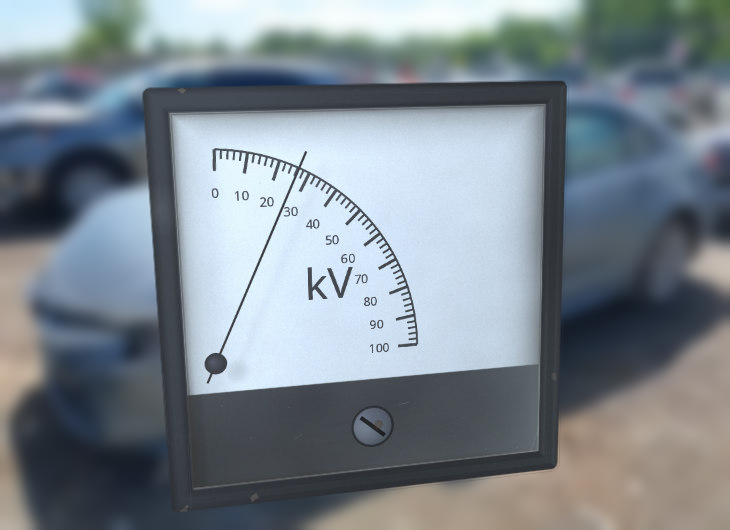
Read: **26** kV
